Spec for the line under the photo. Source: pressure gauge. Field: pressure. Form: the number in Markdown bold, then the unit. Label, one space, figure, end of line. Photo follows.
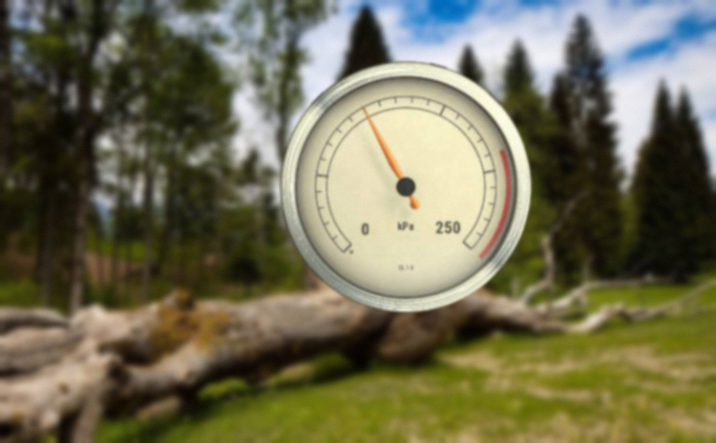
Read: **100** kPa
